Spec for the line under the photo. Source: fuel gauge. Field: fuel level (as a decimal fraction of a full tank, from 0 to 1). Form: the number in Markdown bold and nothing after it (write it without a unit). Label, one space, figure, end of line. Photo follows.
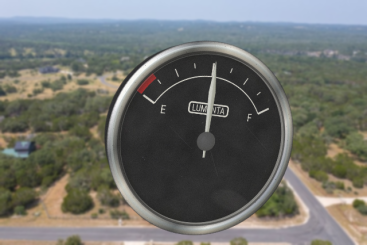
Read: **0.5**
